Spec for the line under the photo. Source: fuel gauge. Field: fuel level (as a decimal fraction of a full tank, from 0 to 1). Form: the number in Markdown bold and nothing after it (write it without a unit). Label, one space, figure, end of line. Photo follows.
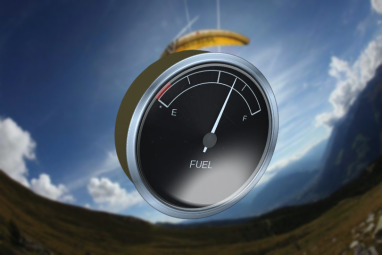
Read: **0.625**
